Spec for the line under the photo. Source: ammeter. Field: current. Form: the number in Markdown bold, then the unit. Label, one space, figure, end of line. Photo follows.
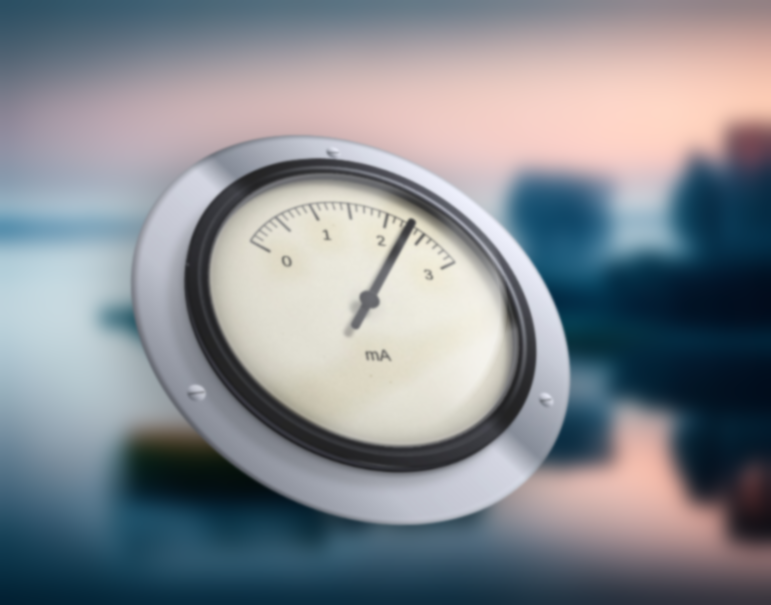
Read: **2.3** mA
